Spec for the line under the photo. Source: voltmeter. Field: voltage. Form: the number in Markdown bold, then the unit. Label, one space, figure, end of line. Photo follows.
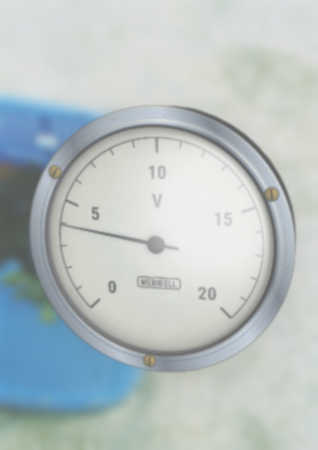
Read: **4** V
